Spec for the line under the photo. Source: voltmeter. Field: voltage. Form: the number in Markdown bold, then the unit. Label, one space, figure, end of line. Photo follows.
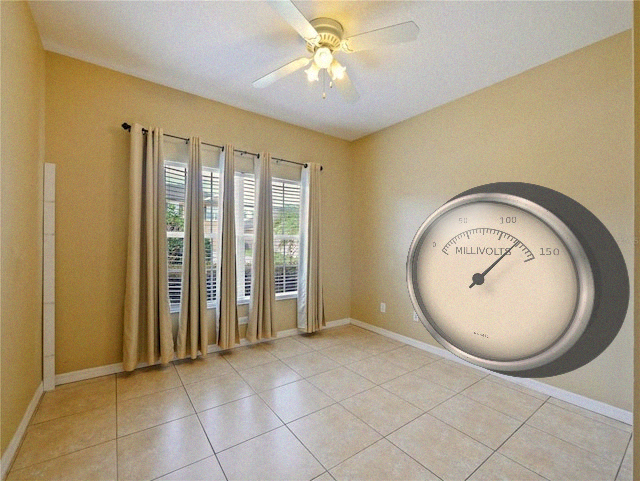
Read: **125** mV
